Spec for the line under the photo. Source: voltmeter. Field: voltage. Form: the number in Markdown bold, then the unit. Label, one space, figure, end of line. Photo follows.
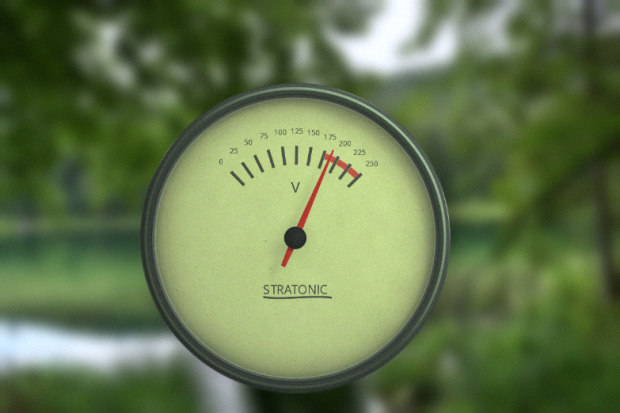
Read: **187.5** V
